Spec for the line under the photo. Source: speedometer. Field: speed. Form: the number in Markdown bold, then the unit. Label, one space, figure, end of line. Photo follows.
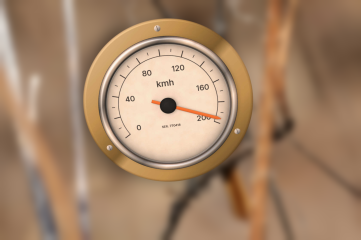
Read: **195** km/h
